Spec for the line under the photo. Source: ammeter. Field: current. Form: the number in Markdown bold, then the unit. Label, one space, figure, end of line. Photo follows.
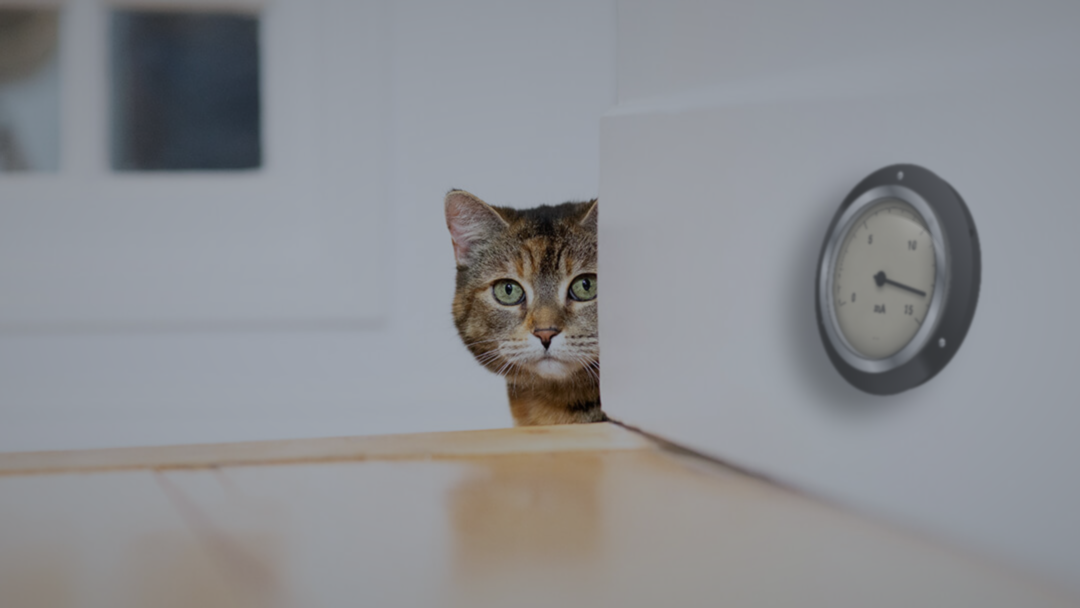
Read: **13.5** mA
